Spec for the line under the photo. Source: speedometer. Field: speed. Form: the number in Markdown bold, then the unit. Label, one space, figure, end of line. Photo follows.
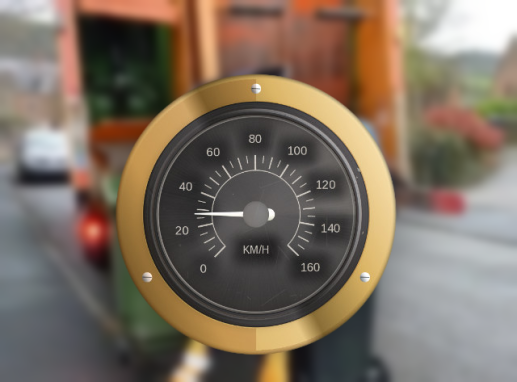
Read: **27.5** km/h
